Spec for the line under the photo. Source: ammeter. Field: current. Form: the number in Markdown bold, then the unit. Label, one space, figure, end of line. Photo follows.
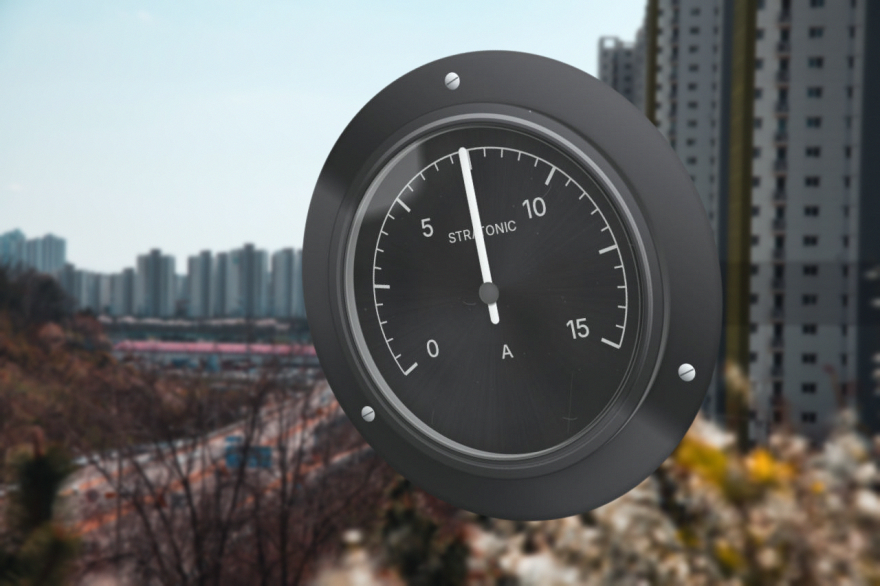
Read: **7.5** A
